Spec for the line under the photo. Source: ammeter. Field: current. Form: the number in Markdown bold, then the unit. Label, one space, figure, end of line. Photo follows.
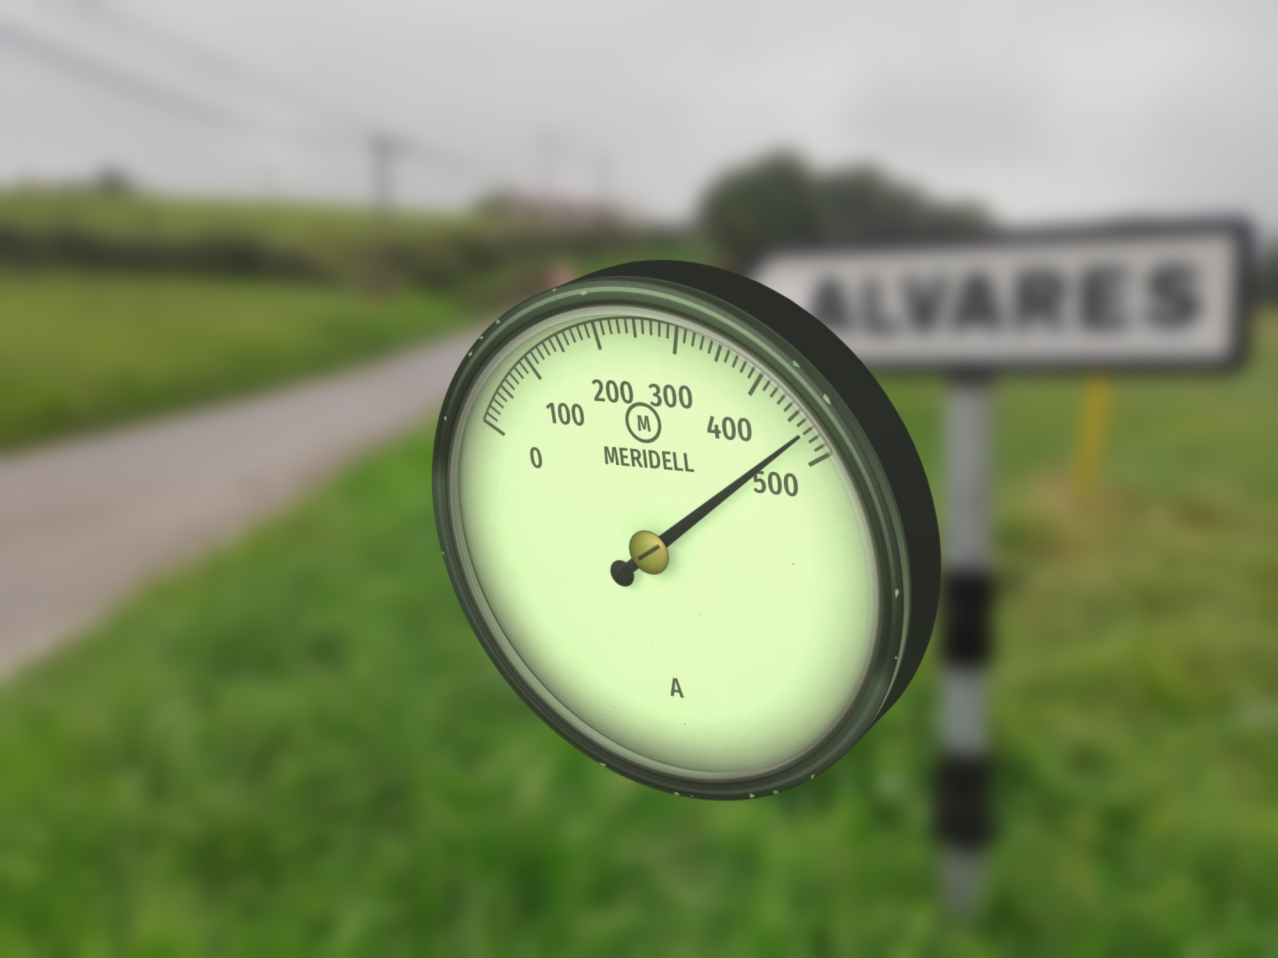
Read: **470** A
